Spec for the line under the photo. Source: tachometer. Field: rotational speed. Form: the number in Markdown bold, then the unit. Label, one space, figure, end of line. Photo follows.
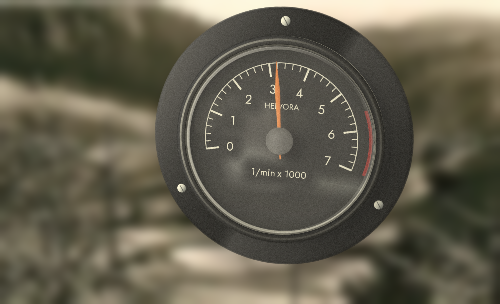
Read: **3200** rpm
